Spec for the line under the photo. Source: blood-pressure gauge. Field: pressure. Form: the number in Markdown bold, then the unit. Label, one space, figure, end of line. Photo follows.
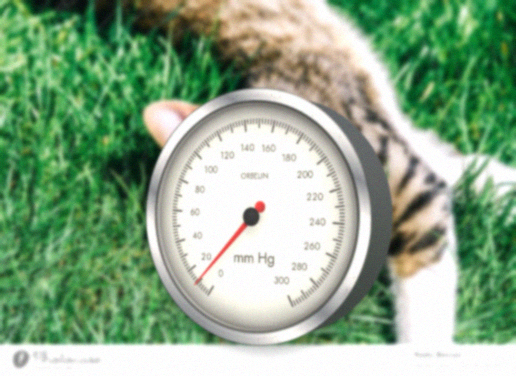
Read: **10** mmHg
